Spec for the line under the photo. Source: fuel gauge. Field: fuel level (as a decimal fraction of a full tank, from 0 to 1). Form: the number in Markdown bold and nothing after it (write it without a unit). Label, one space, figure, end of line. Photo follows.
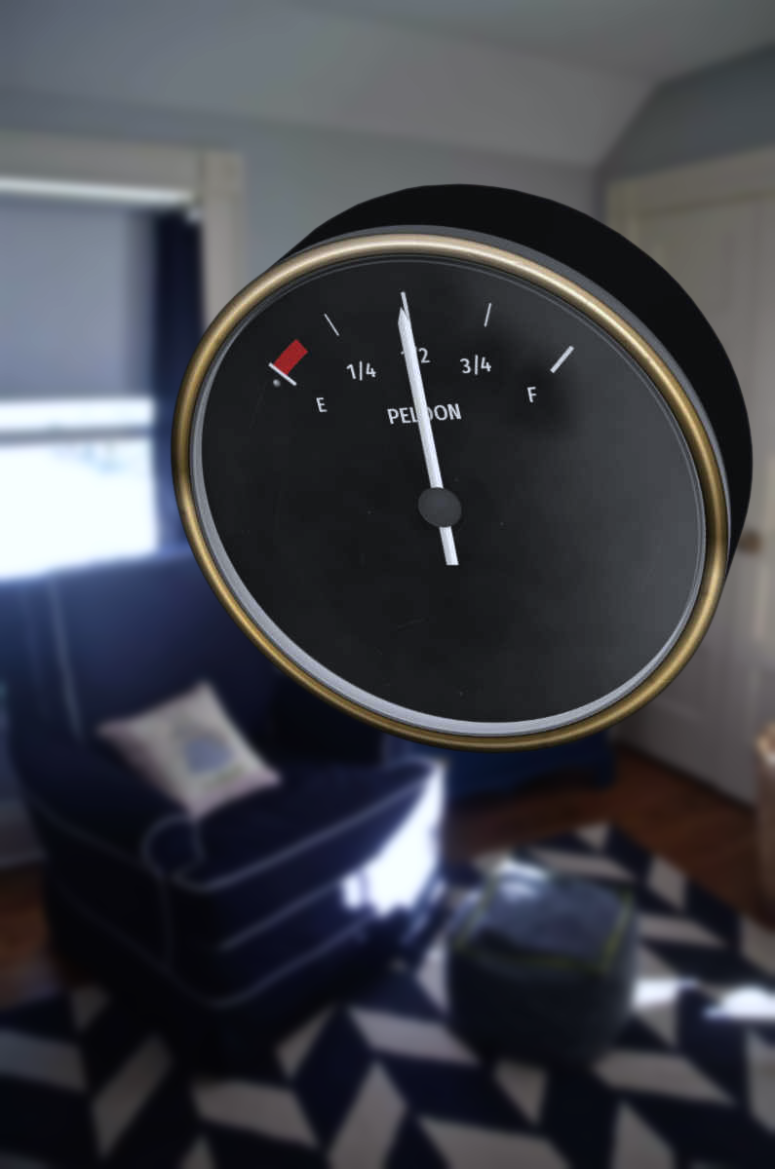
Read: **0.5**
